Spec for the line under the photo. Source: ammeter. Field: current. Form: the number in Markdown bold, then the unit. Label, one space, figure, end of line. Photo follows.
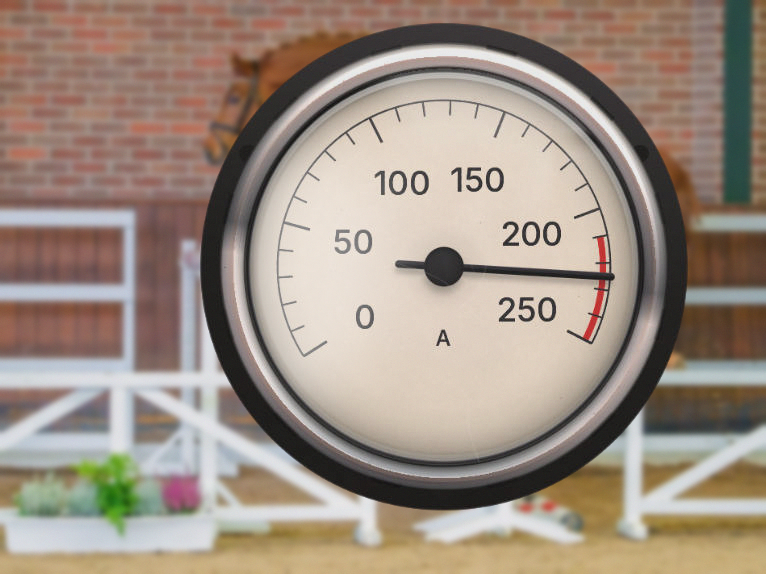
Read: **225** A
